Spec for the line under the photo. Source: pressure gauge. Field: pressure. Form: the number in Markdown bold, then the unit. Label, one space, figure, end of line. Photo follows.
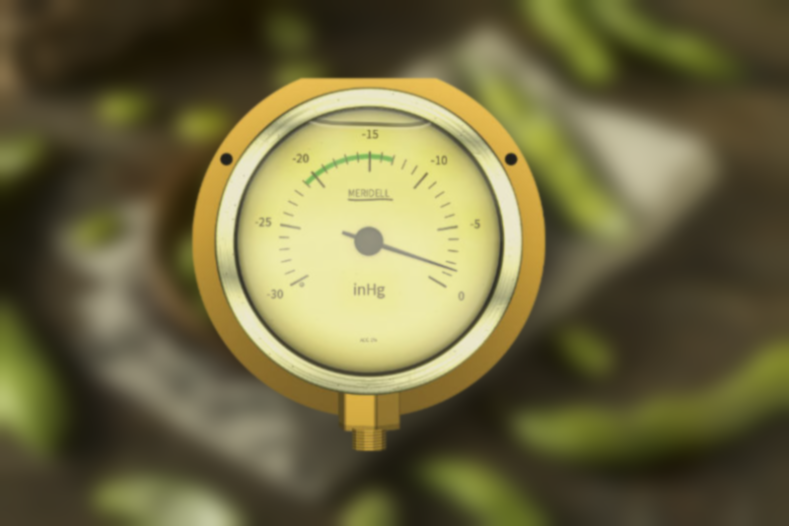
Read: **-1.5** inHg
